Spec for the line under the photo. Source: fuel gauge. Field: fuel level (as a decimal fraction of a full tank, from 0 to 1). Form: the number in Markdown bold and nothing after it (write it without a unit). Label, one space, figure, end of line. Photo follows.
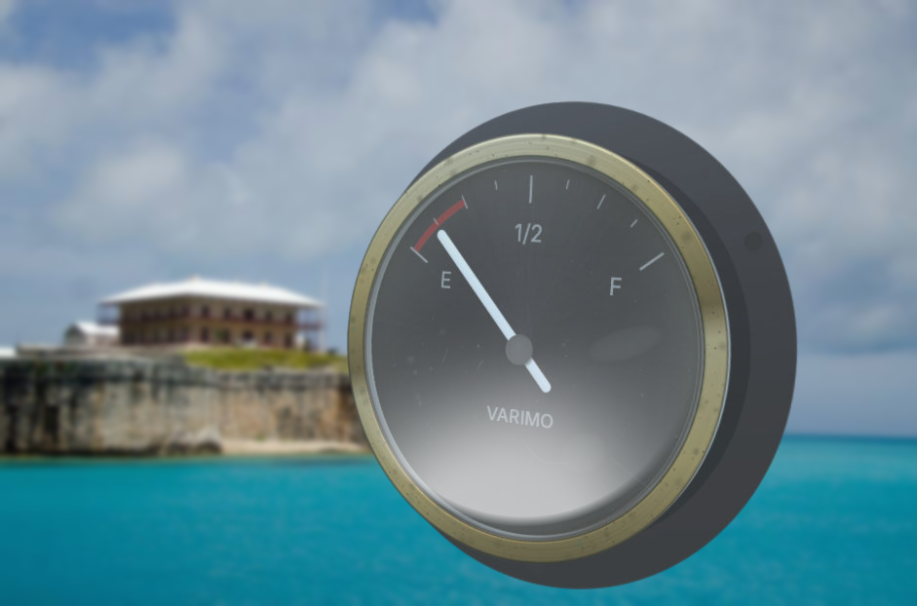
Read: **0.125**
